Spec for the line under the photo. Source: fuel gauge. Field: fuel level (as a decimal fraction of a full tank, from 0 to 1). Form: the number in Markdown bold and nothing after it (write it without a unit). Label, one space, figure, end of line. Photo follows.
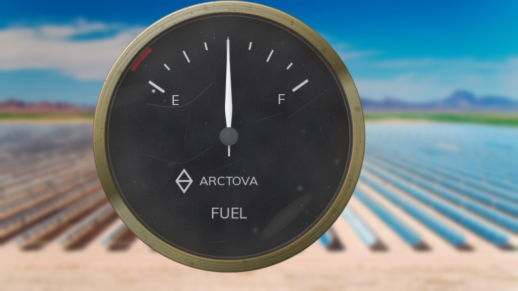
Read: **0.5**
